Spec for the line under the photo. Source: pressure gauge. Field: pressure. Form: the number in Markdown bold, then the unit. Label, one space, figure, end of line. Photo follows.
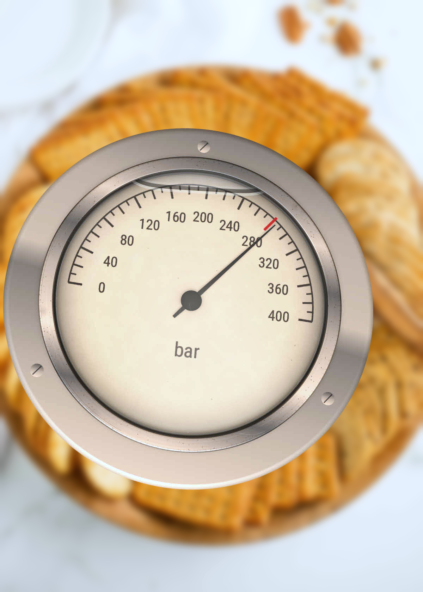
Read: **285** bar
